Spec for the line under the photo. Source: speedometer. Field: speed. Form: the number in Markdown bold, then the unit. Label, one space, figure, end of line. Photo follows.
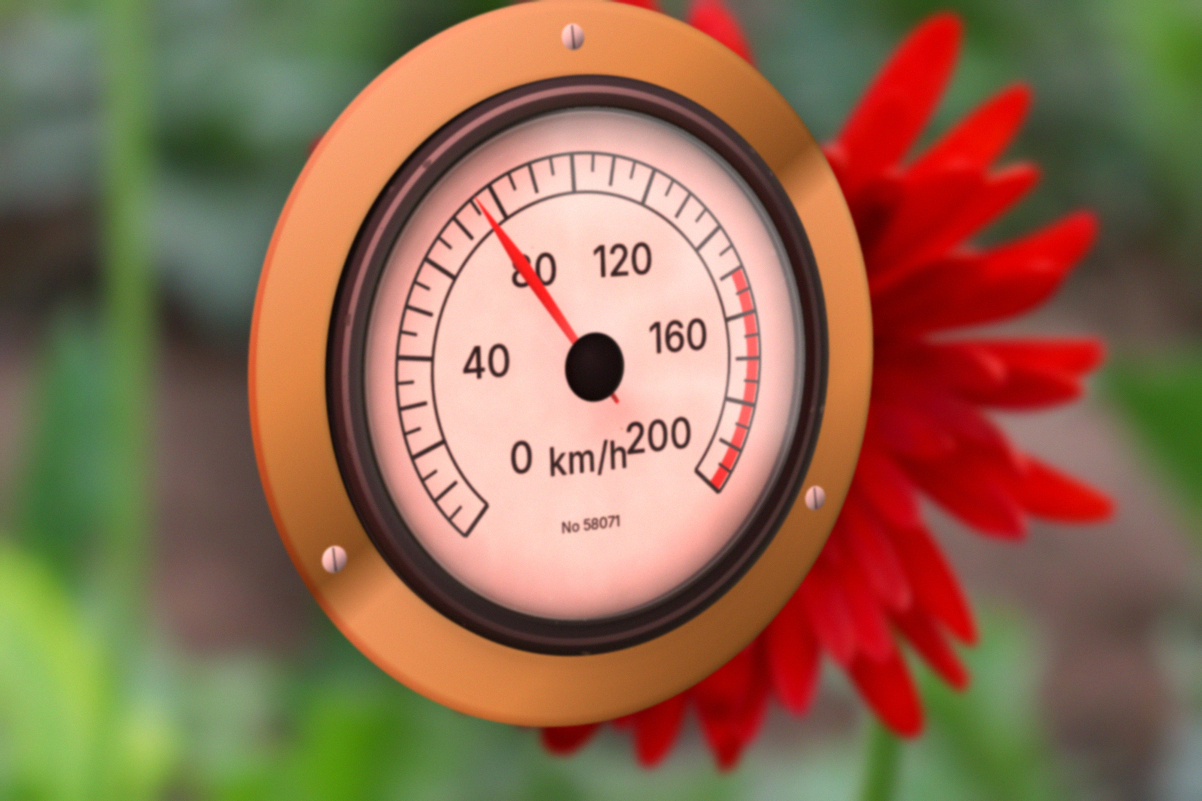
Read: **75** km/h
